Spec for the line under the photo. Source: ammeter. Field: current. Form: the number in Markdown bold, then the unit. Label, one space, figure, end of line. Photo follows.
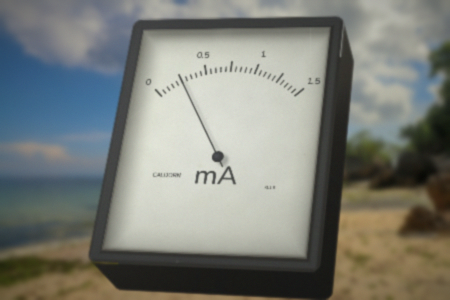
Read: **0.25** mA
